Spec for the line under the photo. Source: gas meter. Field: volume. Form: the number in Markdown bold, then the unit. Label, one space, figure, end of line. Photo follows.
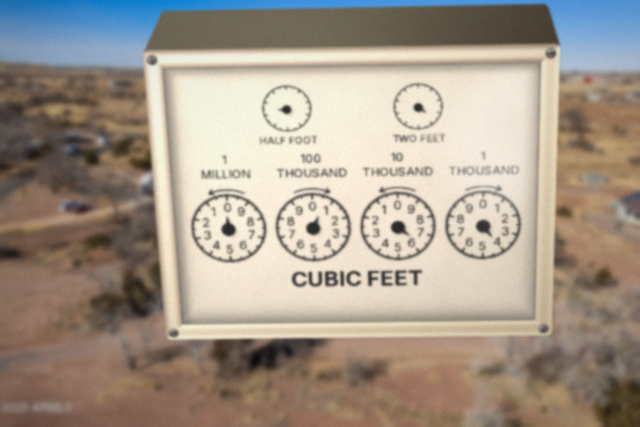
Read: **6400** ft³
